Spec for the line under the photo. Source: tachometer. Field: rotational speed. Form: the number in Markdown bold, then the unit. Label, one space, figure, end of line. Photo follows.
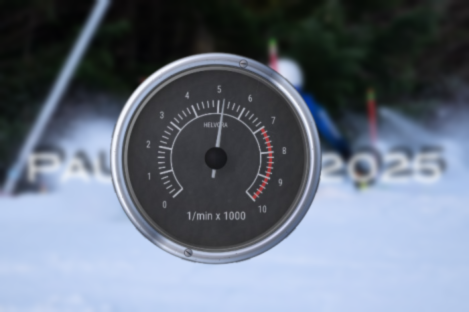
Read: **5200** rpm
